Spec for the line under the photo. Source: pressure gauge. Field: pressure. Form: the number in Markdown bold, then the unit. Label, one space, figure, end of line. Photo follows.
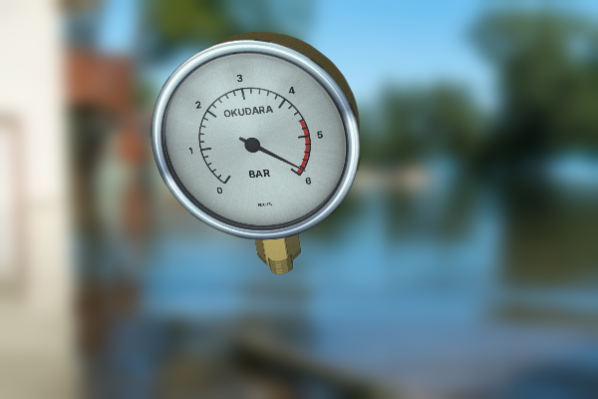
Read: **5.8** bar
